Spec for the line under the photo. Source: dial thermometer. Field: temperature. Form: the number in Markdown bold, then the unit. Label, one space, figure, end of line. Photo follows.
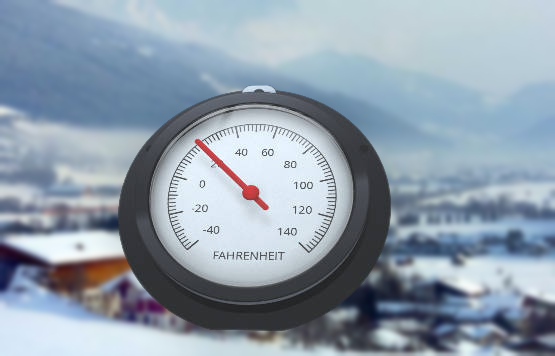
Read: **20** °F
